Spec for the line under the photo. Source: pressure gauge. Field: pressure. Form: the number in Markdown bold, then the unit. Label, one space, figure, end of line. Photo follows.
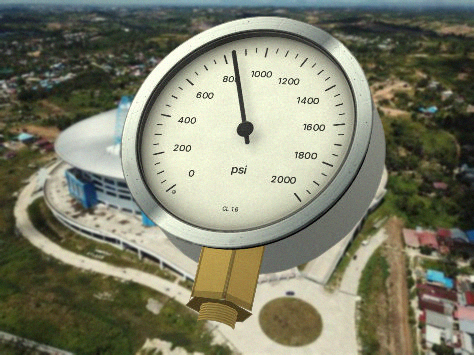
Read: **850** psi
